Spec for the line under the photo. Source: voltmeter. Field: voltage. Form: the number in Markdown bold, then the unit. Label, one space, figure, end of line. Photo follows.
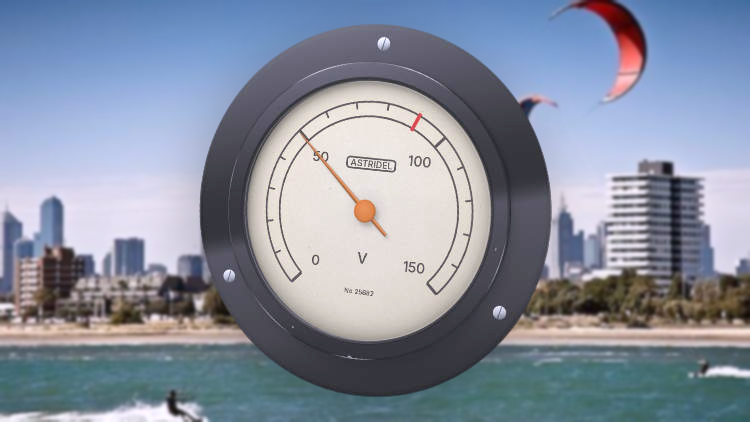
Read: **50** V
